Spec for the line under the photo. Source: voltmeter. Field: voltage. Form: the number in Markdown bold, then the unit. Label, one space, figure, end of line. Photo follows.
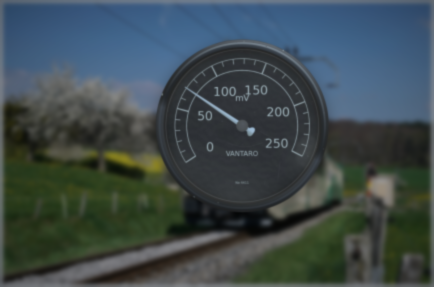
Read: **70** mV
